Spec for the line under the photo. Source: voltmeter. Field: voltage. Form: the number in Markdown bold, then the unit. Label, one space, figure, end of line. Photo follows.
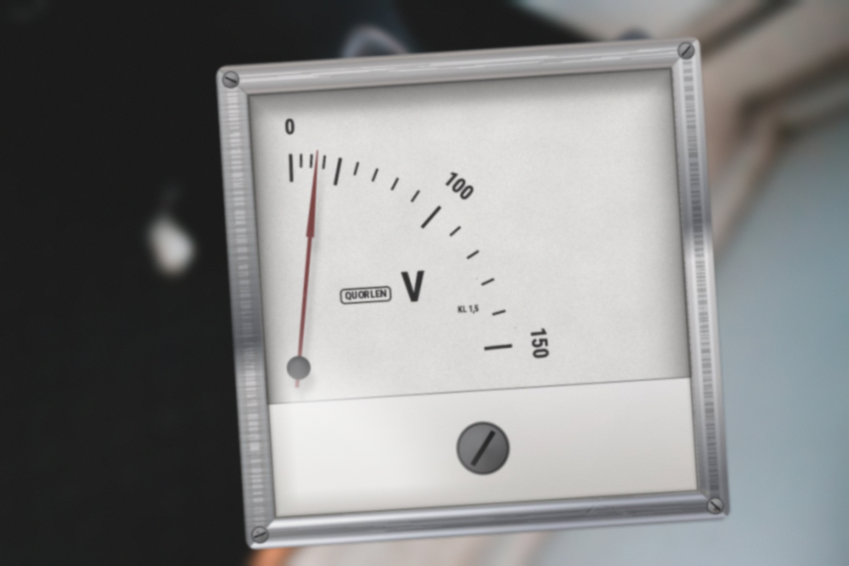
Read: **35** V
